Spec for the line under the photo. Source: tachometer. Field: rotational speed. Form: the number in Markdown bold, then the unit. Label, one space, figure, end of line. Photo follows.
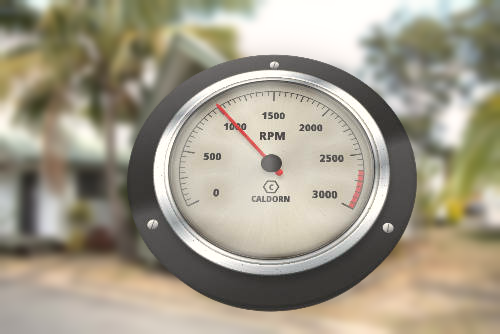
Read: **1000** rpm
